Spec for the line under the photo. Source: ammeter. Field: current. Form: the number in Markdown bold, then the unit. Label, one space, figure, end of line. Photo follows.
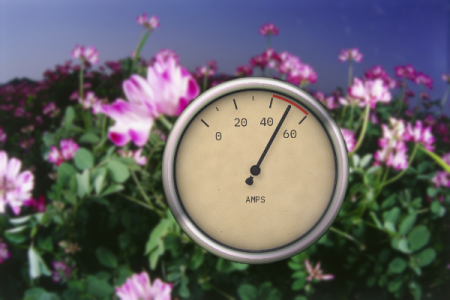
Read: **50** A
